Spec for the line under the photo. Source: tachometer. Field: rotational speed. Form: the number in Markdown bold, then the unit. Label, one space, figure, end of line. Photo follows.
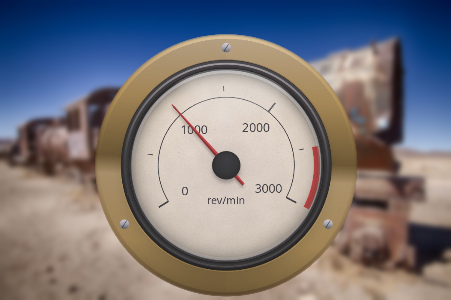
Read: **1000** rpm
